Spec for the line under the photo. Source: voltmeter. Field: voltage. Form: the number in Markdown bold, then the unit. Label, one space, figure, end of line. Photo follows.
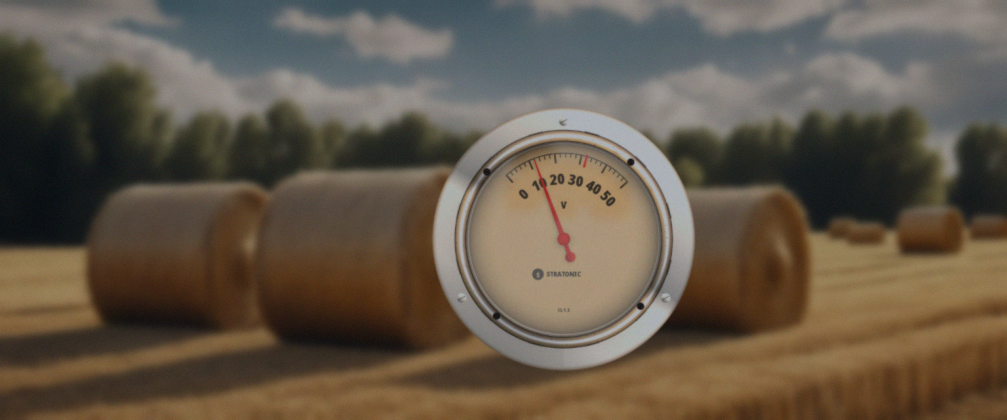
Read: **12** V
